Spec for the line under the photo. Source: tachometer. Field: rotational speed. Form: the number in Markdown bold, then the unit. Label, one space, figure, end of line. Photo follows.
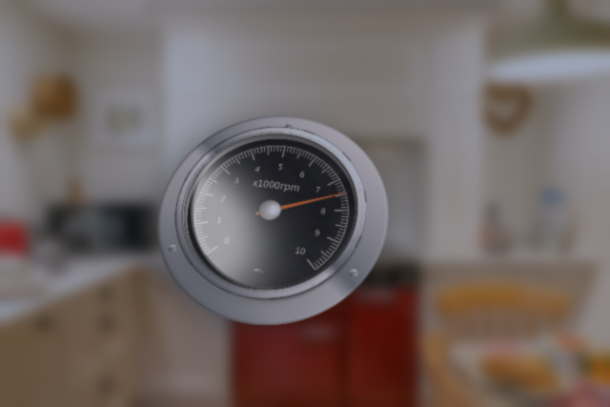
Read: **7500** rpm
